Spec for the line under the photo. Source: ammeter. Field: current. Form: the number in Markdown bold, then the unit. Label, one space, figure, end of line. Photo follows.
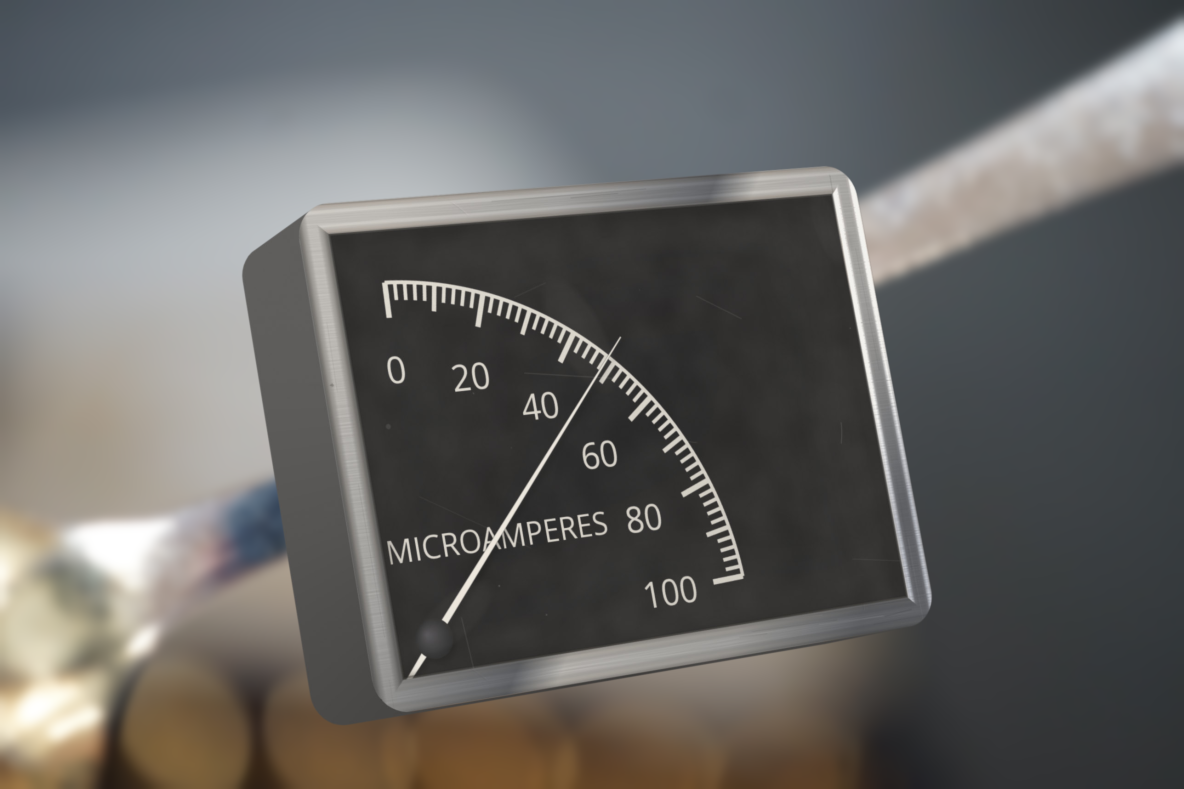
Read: **48** µA
